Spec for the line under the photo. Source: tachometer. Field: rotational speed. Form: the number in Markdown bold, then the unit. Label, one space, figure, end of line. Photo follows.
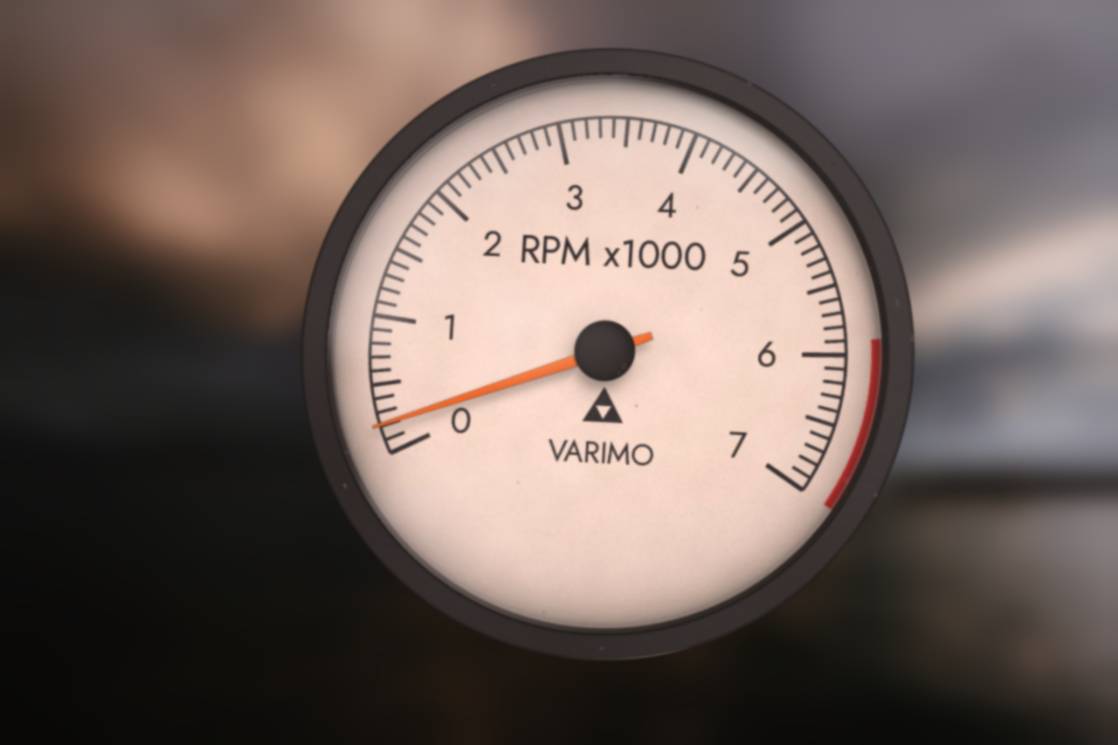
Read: **200** rpm
